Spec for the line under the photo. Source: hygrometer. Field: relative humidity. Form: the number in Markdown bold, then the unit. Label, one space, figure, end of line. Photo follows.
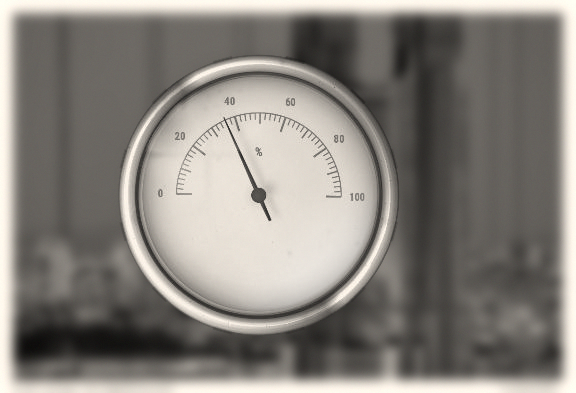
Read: **36** %
